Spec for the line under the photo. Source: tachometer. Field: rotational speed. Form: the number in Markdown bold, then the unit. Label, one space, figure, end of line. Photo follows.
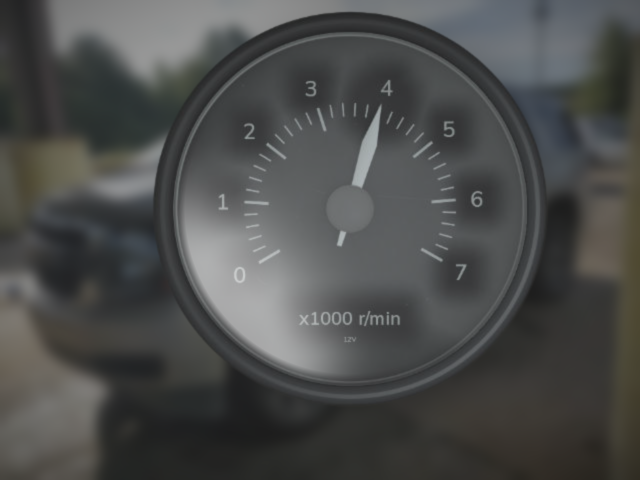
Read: **4000** rpm
